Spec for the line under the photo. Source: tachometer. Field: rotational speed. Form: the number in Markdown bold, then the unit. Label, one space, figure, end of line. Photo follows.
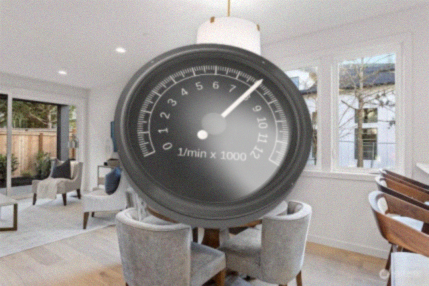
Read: **8000** rpm
